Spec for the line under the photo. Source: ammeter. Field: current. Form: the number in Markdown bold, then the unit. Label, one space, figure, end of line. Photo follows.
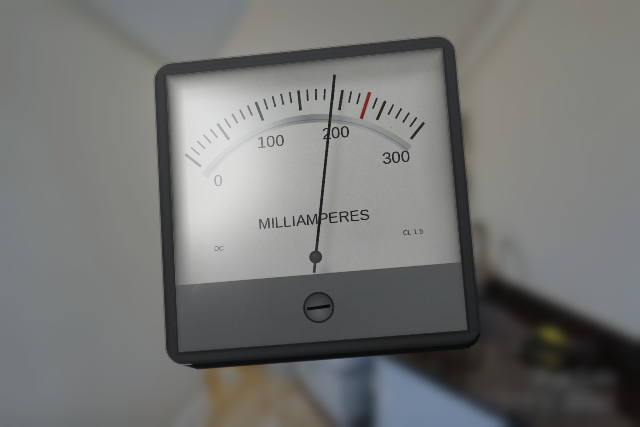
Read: **190** mA
